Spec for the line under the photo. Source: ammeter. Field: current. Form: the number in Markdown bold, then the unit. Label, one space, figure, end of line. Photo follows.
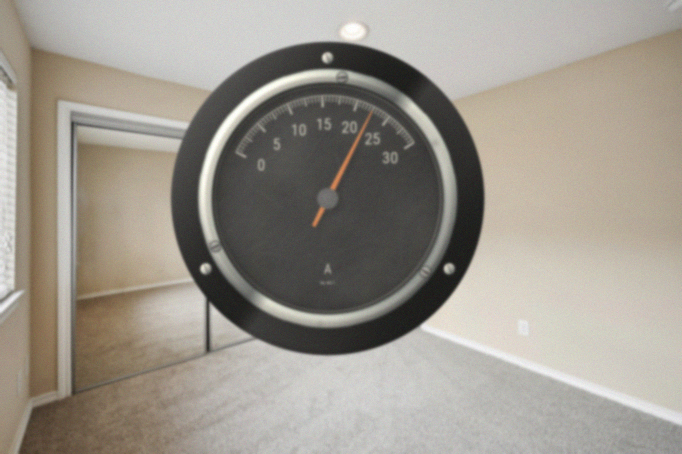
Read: **22.5** A
